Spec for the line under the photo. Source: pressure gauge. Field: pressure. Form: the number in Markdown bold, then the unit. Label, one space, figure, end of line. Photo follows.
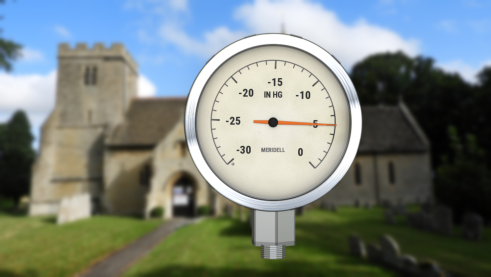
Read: **-5** inHg
